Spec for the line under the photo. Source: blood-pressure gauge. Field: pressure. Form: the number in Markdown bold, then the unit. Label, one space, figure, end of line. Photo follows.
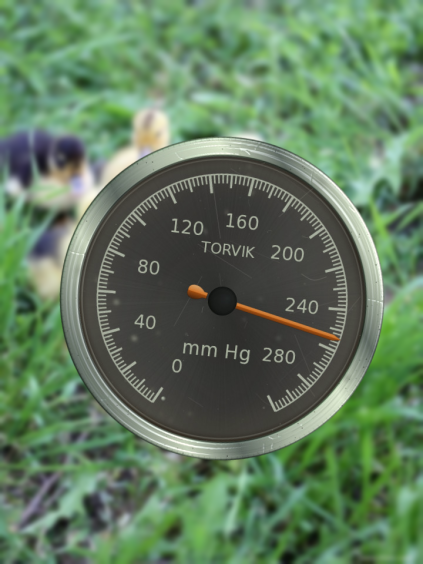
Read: **254** mmHg
